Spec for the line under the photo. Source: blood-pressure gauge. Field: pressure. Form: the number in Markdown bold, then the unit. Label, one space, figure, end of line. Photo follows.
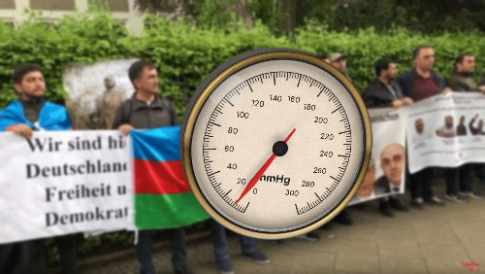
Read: **10** mmHg
